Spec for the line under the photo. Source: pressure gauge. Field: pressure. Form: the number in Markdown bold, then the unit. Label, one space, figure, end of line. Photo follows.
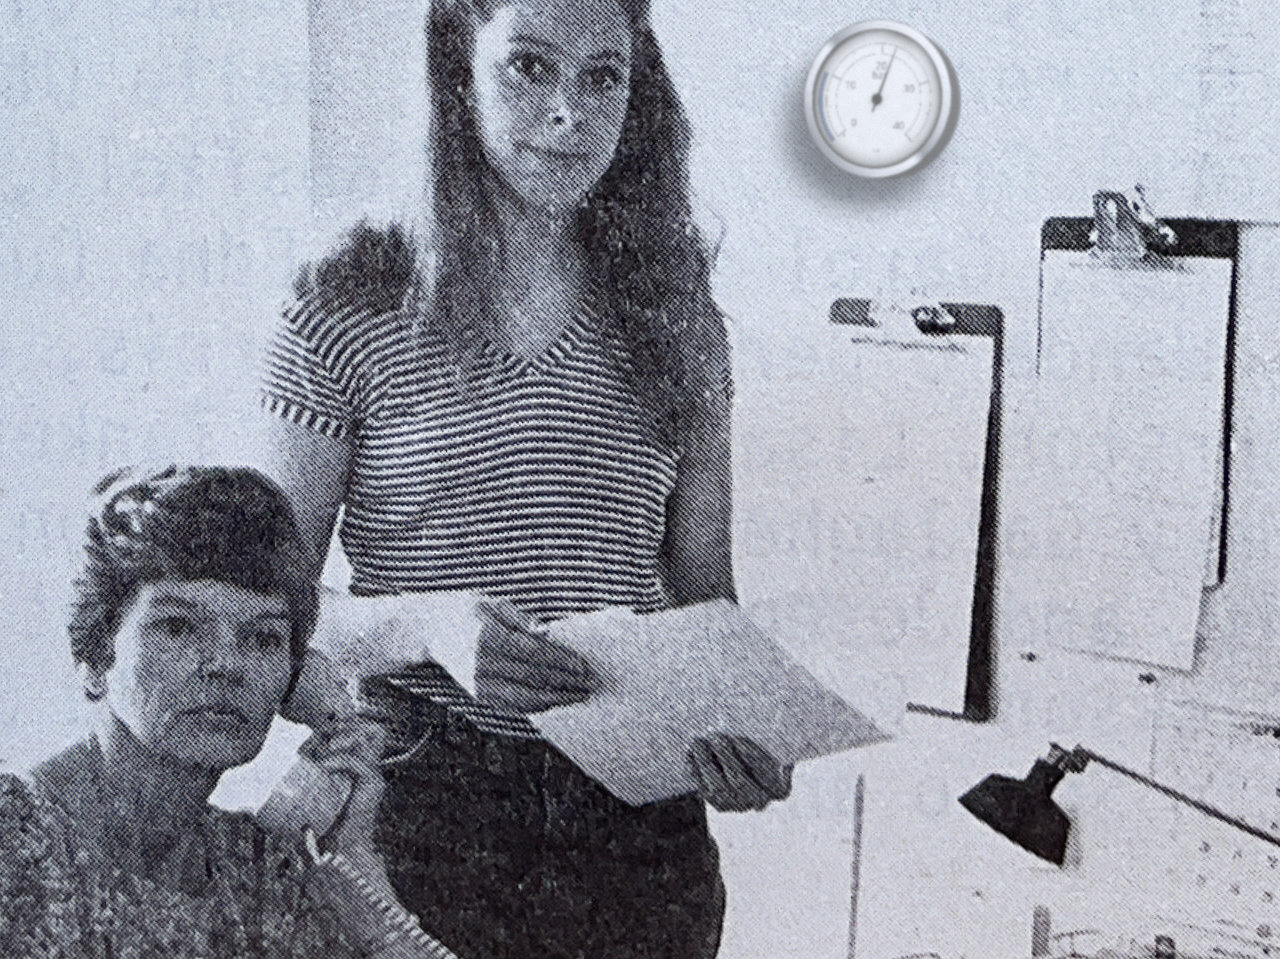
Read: **22.5** bar
